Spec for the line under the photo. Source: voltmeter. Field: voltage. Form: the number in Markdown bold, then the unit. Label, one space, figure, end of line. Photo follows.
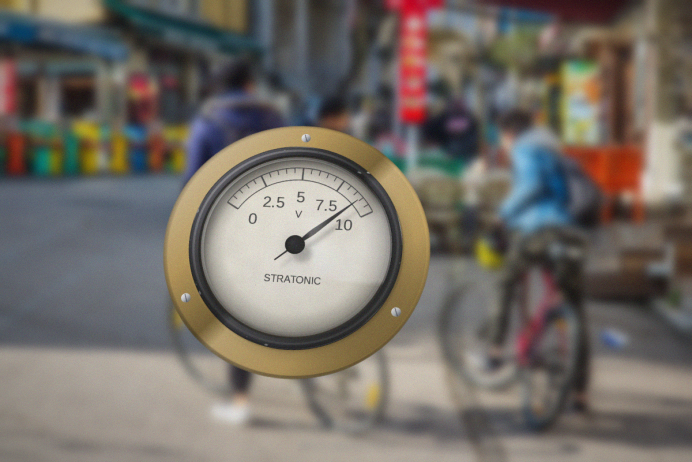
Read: **9** V
